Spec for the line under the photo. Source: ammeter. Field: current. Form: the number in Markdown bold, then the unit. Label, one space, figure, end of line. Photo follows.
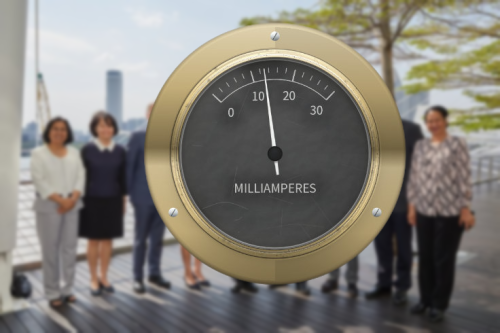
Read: **13** mA
